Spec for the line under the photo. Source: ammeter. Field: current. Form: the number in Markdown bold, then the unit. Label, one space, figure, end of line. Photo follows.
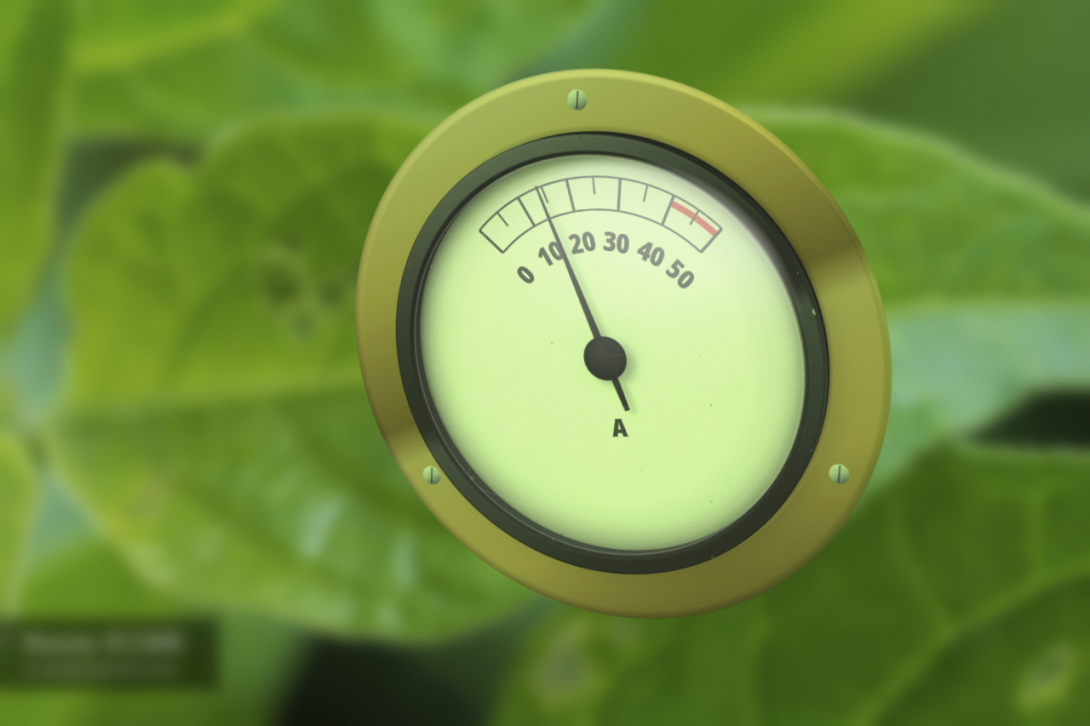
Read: **15** A
